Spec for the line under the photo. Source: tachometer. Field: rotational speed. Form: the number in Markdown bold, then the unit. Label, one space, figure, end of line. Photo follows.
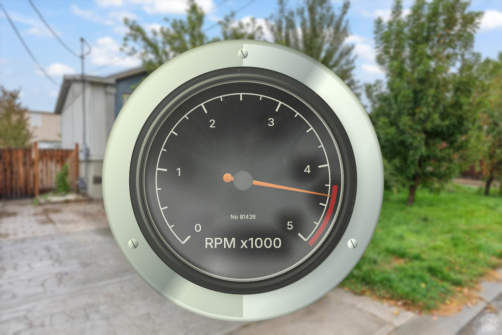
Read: **4375** rpm
